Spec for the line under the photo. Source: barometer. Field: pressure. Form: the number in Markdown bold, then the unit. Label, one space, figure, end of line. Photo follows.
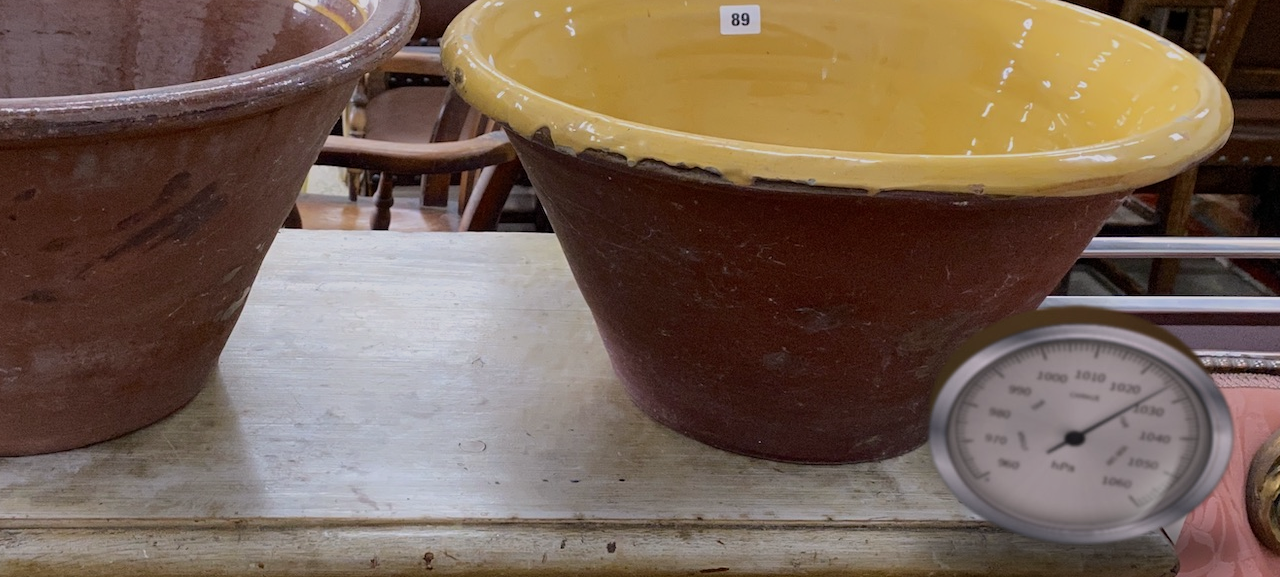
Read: **1025** hPa
